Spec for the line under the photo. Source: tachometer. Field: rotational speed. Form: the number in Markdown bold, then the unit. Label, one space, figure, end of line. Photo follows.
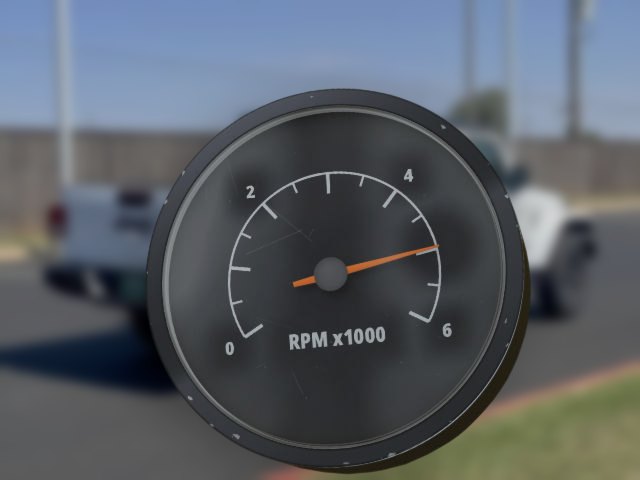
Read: **5000** rpm
